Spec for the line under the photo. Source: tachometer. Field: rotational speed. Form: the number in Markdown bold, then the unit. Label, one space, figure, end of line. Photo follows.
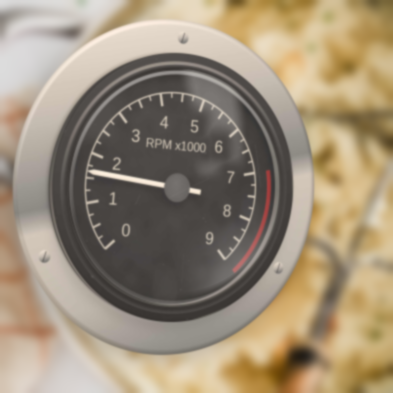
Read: **1625** rpm
